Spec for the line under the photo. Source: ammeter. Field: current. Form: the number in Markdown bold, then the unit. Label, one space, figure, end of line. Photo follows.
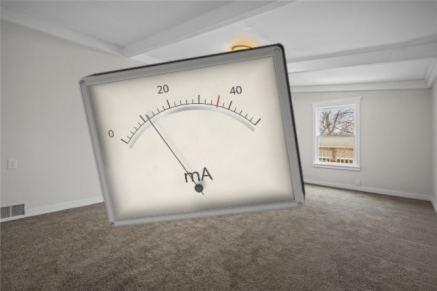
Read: **12** mA
